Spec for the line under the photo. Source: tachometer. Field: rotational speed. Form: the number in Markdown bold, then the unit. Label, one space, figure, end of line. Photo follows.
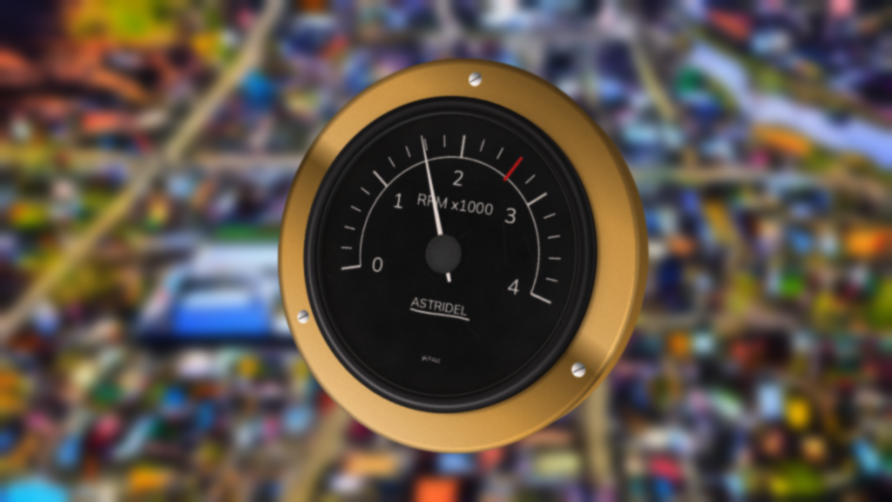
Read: **1600** rpm
